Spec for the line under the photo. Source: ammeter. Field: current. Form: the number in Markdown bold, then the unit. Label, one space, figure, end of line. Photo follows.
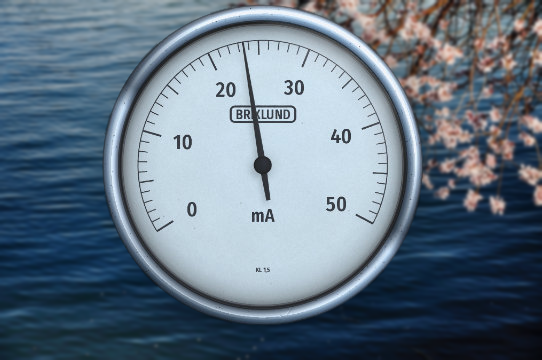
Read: **23.5** mA
